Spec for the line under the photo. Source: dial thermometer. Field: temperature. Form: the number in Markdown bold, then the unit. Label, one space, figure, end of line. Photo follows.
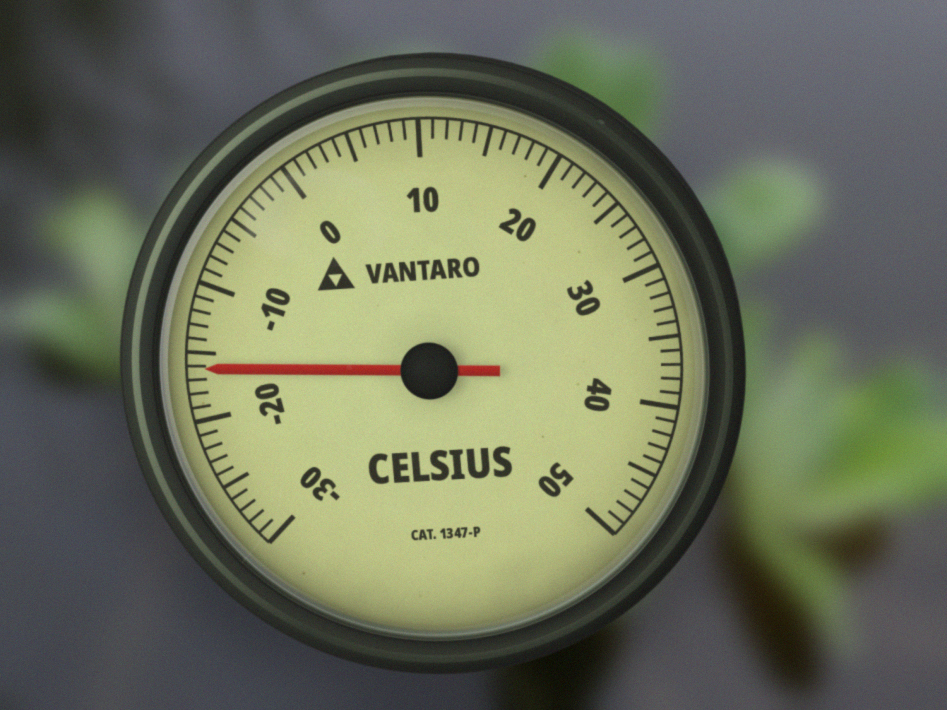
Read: **-16** °C
